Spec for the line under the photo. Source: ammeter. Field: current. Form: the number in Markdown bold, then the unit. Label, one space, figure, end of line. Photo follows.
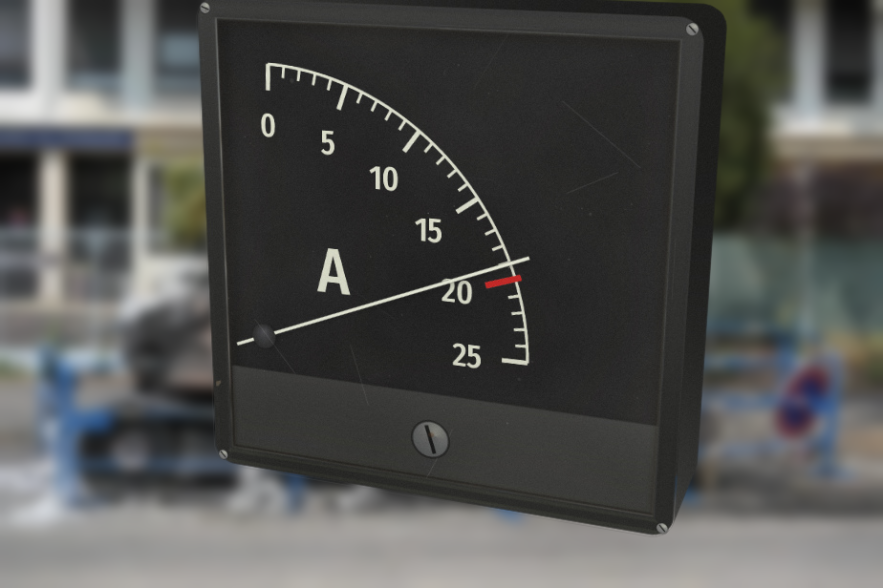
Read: **19** A
